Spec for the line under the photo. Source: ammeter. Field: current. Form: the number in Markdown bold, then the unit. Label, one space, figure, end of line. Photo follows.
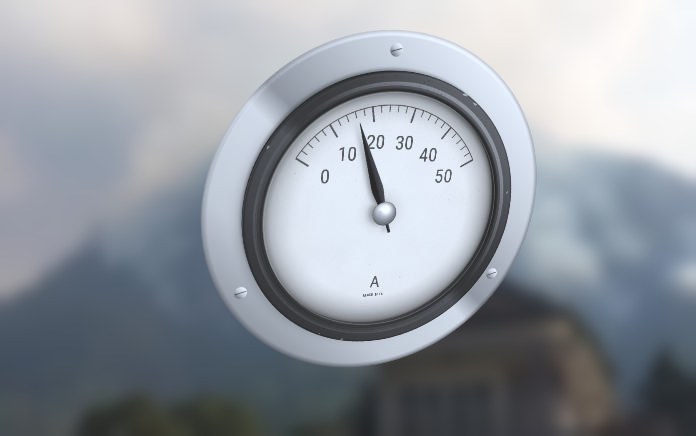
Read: **16** A
